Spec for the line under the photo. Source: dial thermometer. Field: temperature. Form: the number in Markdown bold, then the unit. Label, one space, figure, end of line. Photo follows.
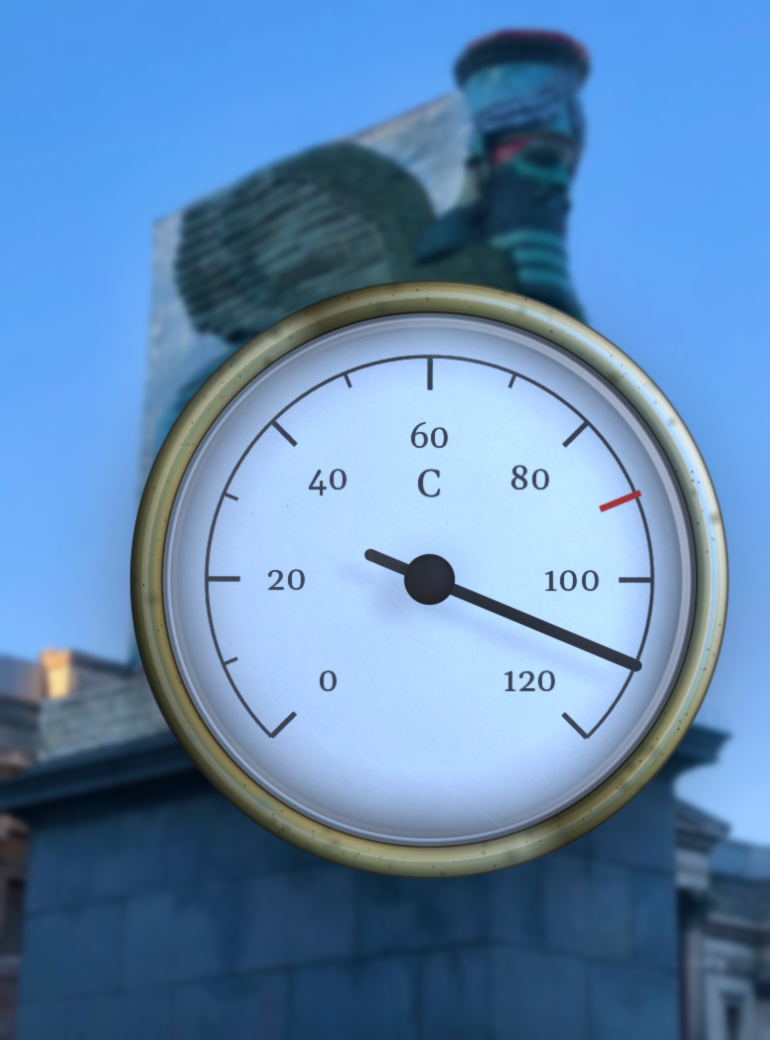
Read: **110** °C
